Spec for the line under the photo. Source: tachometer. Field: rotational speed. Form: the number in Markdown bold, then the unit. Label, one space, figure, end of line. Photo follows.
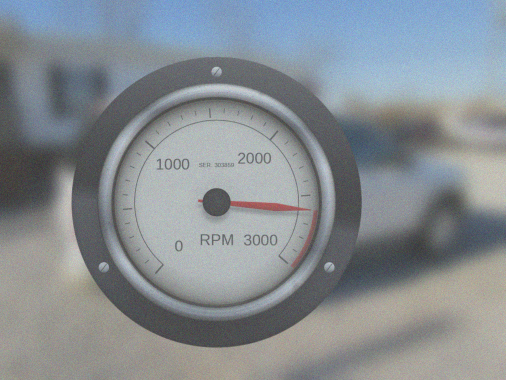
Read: **2600** rpm
